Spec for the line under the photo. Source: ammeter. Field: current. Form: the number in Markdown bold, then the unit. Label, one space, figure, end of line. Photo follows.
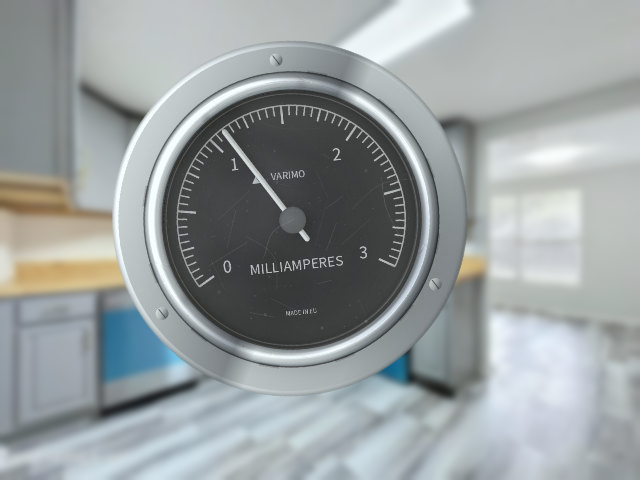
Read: **1.1** mA
